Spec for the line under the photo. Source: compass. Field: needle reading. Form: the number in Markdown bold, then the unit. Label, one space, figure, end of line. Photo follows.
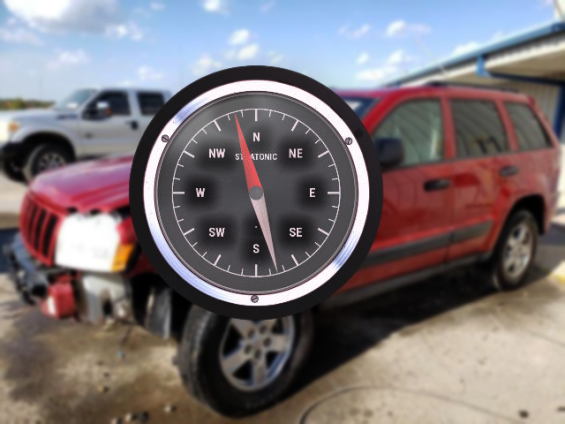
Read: **345** °
